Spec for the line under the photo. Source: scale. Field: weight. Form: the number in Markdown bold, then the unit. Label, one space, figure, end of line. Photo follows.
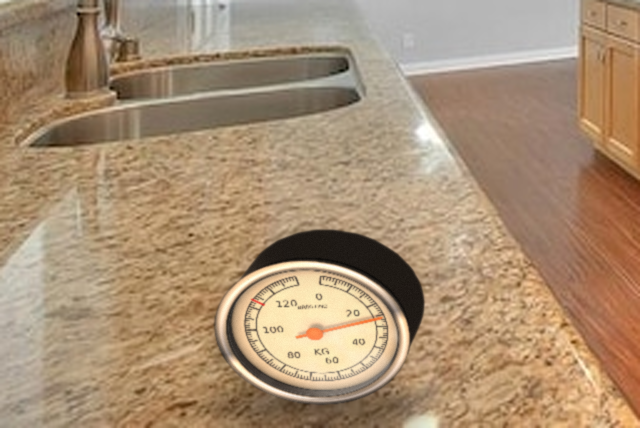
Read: **25** kg
